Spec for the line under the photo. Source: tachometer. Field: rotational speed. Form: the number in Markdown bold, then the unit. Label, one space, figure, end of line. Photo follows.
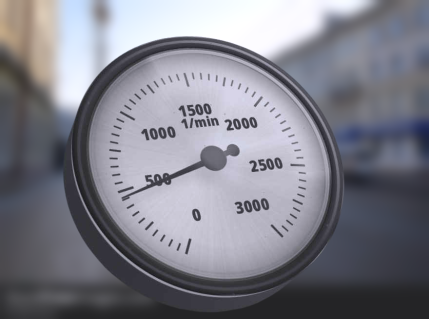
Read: **450** rpm
